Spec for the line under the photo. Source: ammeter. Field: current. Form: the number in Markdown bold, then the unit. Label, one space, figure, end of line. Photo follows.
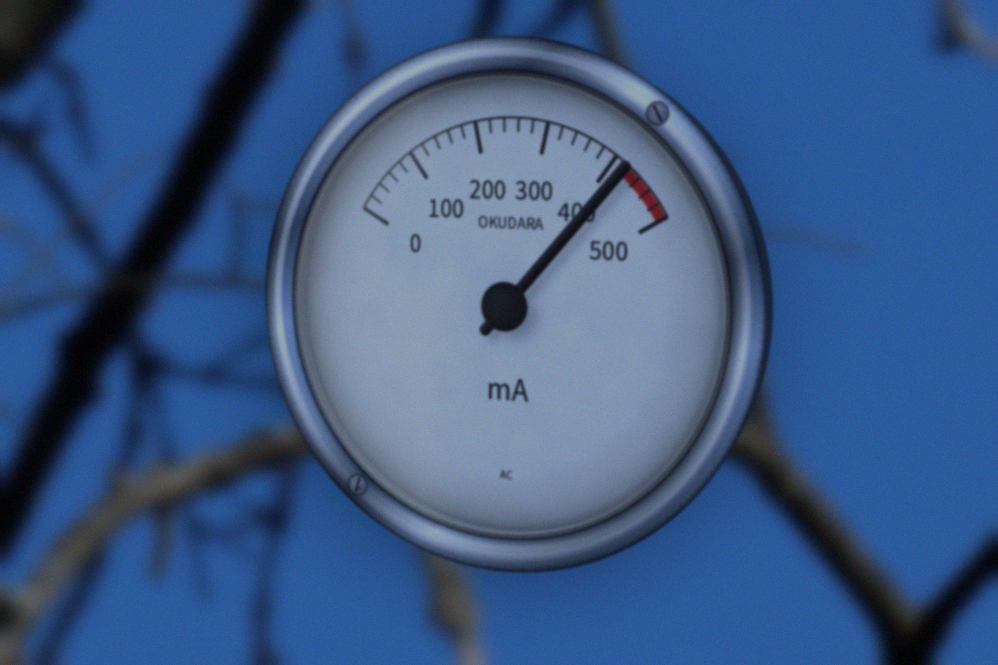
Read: **420** mA
